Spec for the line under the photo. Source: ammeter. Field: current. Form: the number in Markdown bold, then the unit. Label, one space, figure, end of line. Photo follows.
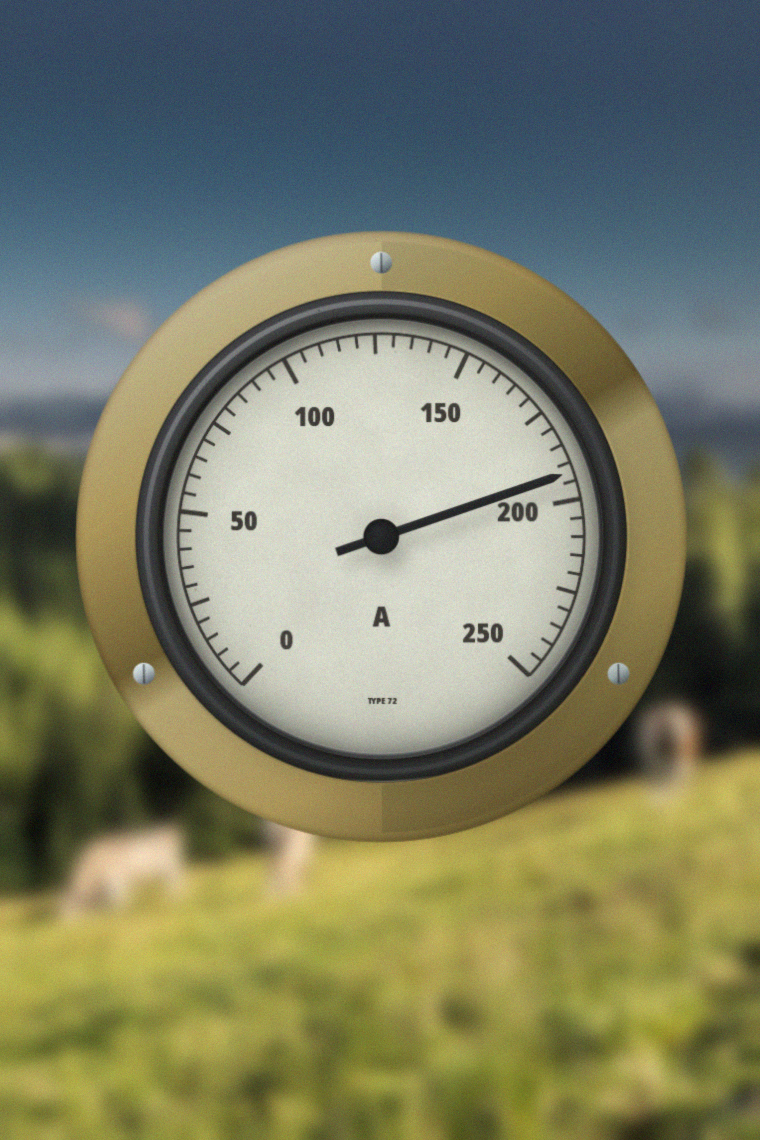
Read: **192.5** A
